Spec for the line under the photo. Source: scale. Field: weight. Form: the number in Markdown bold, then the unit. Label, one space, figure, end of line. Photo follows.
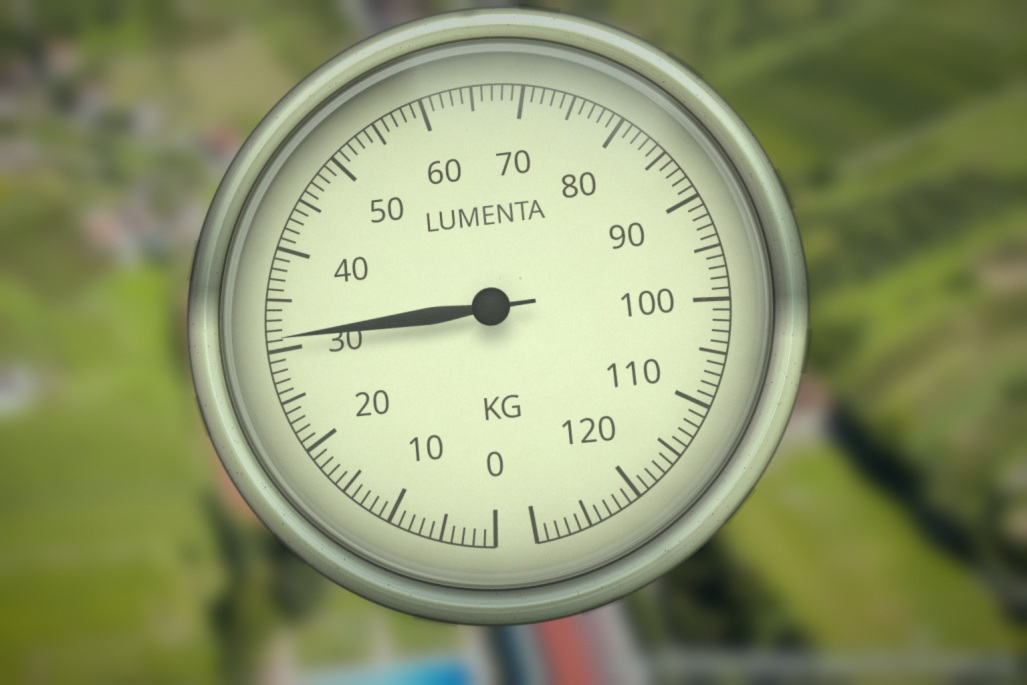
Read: **31** kg
